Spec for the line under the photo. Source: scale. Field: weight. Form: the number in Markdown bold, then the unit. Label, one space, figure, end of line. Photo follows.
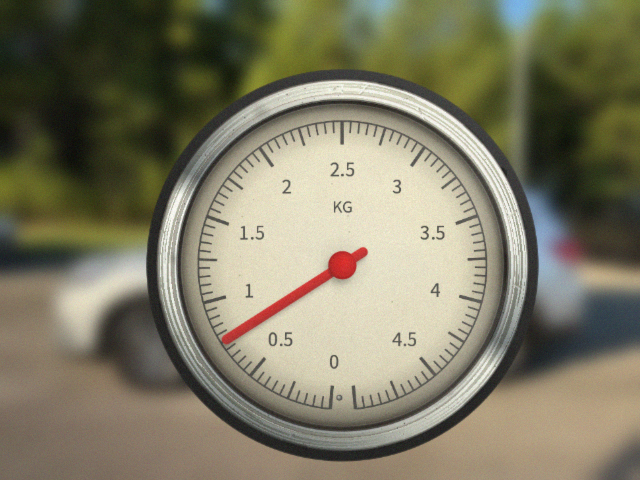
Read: **0.75** kg
